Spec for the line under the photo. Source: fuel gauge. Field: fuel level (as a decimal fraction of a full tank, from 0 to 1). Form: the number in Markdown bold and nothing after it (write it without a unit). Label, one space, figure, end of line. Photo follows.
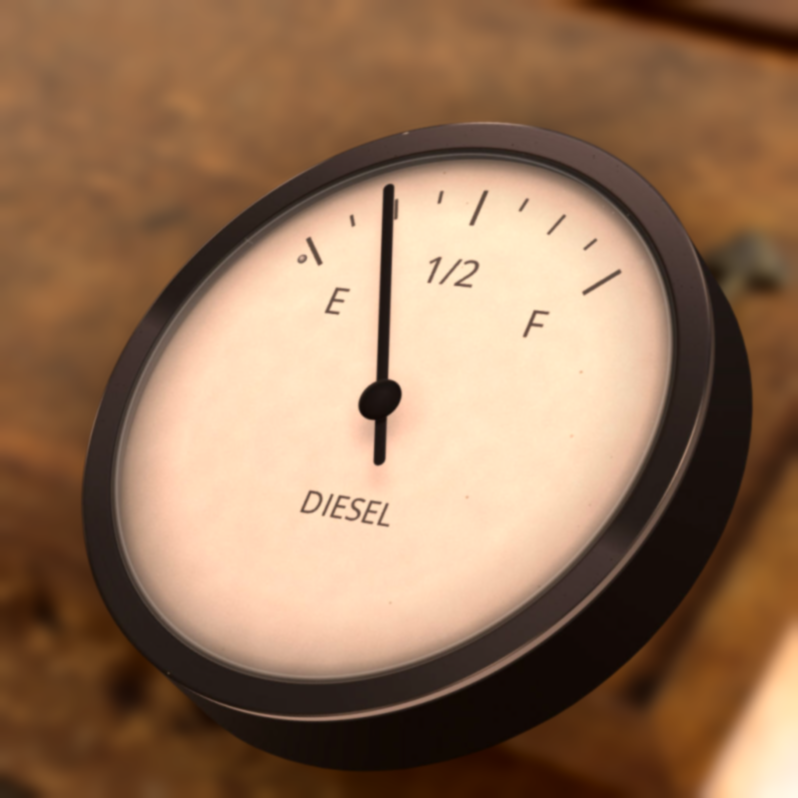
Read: **0.25**
